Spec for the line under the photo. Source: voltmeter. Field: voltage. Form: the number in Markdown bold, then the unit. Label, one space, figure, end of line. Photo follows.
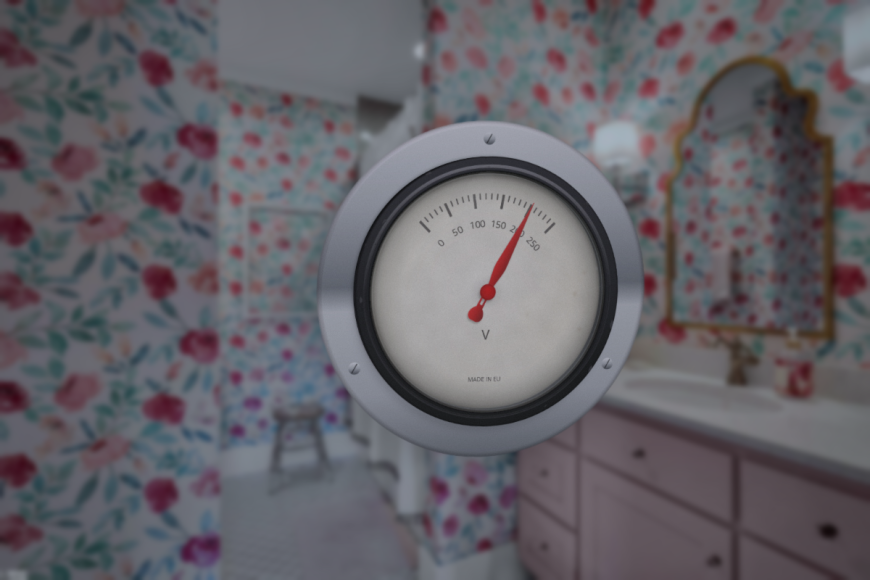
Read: **200** V
